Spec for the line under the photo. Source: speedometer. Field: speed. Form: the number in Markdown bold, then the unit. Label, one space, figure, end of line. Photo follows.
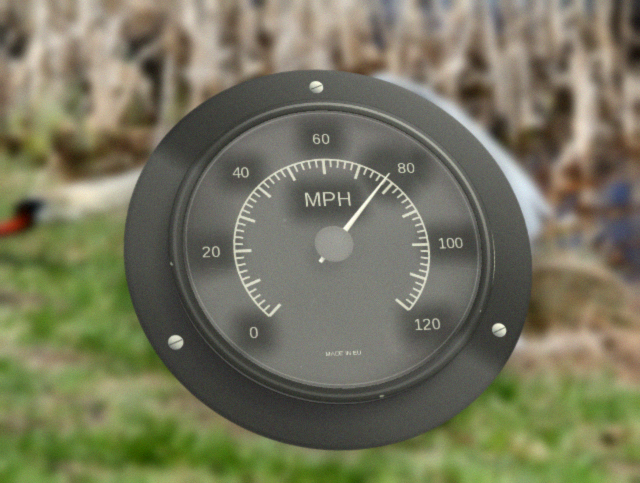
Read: **78** mph
